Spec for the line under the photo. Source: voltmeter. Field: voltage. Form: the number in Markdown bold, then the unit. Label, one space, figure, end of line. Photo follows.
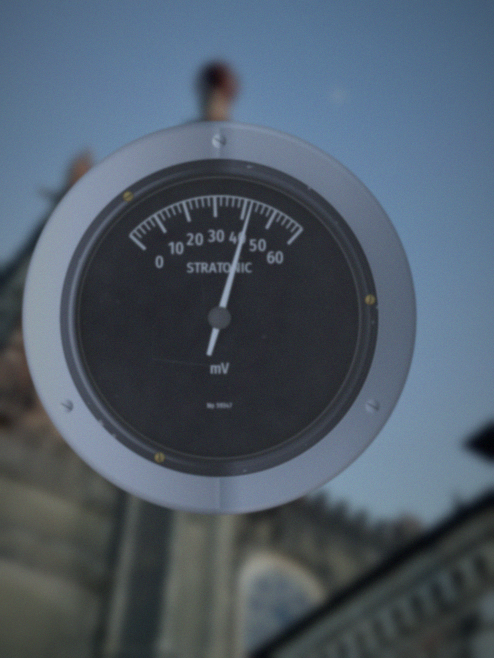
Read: **42** mV
